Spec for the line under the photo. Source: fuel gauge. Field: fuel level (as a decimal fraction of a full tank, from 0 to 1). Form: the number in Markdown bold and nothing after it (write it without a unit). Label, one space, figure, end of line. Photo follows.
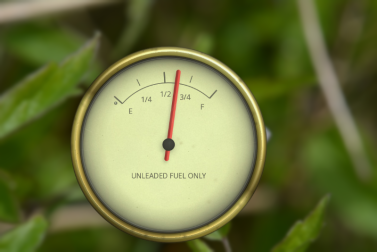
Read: **0.625**
